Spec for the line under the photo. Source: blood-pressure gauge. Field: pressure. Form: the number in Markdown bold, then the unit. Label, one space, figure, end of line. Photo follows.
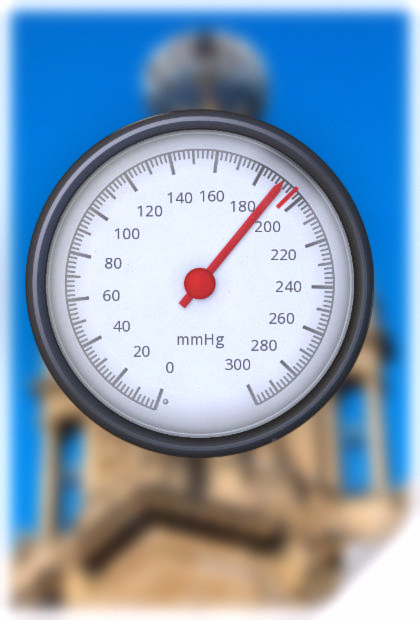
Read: **190** mmHg
